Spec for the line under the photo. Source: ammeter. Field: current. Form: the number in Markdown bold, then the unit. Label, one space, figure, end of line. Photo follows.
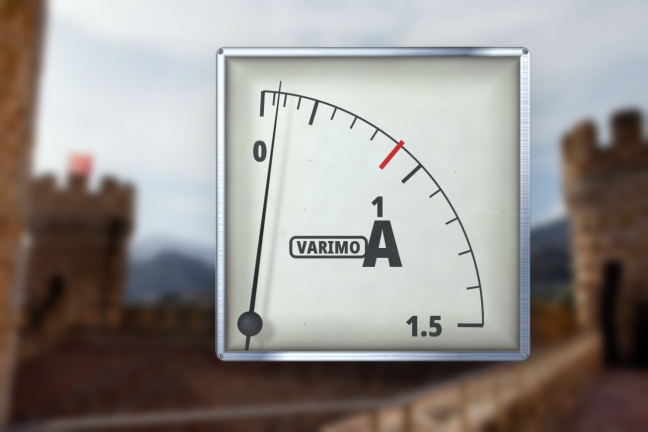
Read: **0.25** A
